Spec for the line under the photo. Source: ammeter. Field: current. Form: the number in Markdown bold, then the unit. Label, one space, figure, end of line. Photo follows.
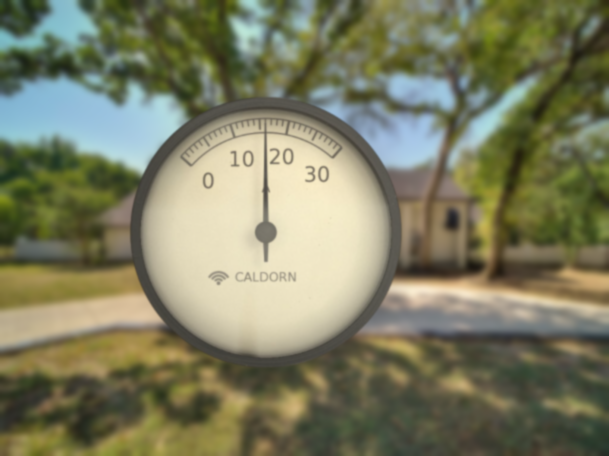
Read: **16** A
